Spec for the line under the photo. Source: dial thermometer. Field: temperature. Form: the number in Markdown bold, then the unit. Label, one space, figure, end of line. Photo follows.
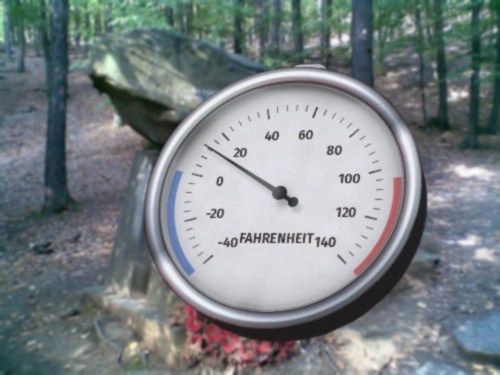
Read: **12** °F
